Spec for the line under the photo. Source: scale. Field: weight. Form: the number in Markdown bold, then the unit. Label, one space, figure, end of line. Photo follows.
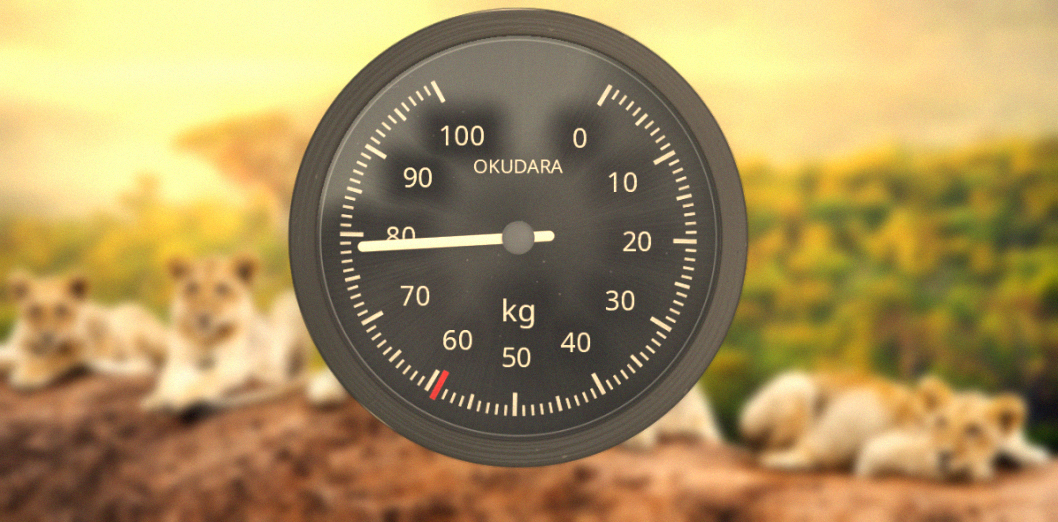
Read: **78.5** kg
